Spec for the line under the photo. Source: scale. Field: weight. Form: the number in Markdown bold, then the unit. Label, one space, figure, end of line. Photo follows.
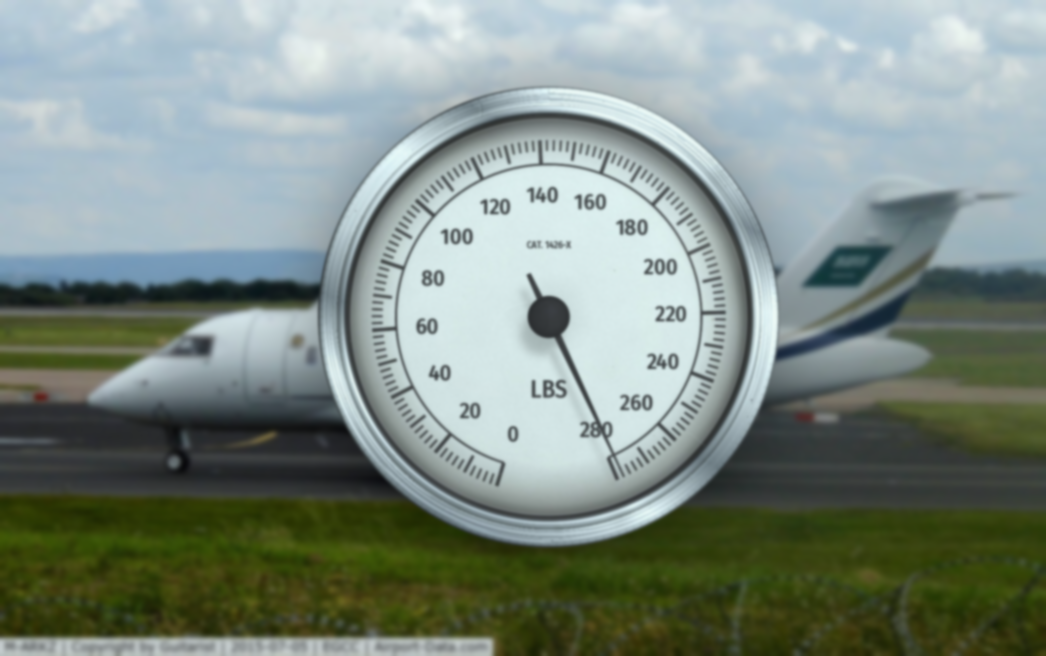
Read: **278** lb
